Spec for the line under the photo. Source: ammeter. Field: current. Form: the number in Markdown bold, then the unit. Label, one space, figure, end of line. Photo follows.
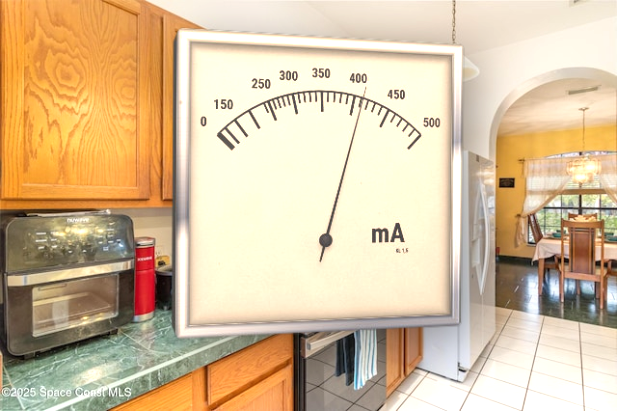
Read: **410** mA
